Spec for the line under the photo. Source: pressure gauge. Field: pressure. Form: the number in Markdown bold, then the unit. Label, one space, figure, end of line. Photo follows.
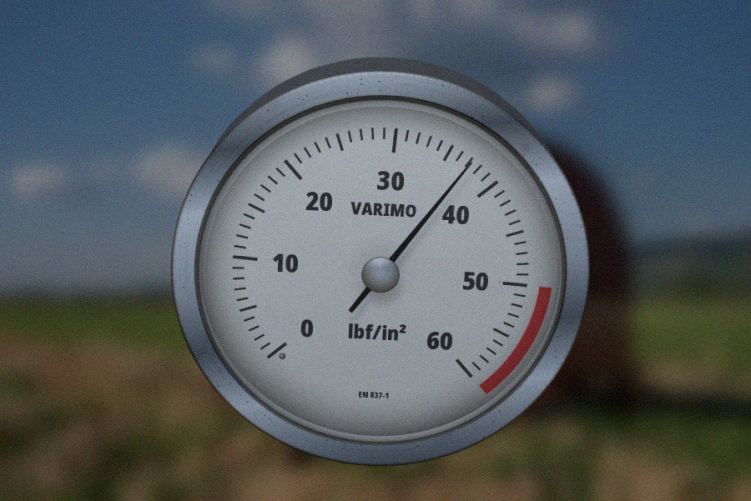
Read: **37** psi
